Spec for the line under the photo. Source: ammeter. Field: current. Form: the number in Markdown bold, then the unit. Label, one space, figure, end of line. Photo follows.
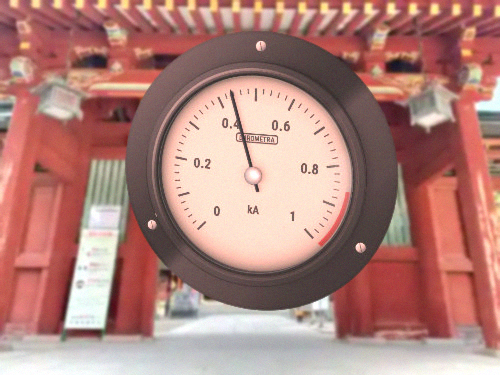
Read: **0.44** kA
